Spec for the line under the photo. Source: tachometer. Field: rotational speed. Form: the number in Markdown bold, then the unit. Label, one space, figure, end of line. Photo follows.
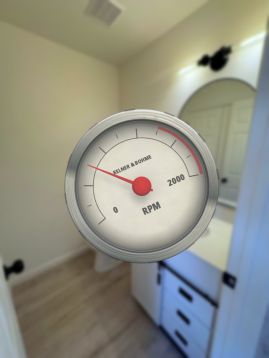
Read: **600** rpm
